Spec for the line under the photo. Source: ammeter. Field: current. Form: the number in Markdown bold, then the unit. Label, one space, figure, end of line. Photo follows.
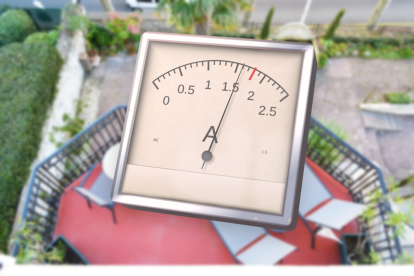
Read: **1.6** A
